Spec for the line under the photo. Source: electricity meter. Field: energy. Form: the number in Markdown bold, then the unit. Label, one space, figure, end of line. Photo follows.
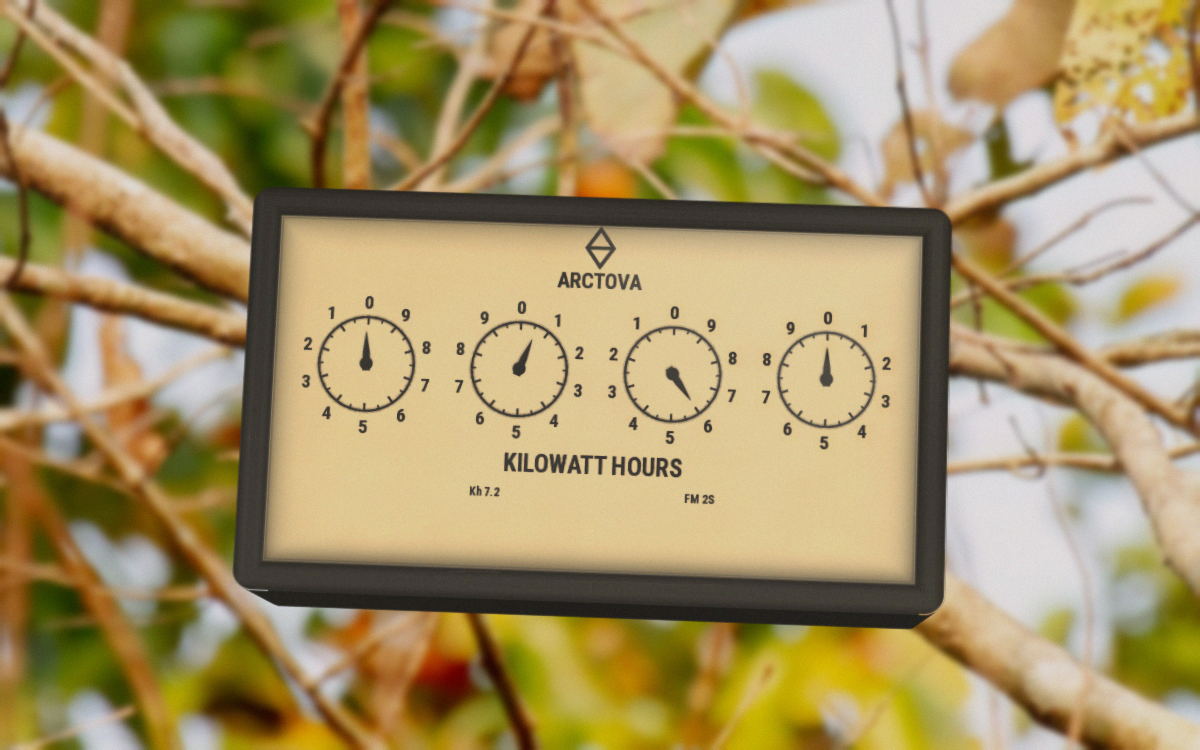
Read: **60** kWh
